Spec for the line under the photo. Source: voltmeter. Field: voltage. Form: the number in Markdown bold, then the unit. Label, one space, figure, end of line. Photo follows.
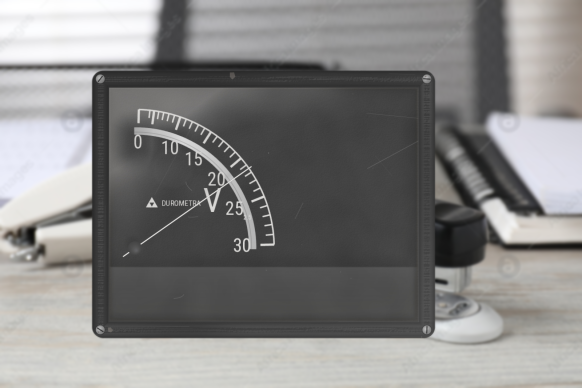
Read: **21.5** V
